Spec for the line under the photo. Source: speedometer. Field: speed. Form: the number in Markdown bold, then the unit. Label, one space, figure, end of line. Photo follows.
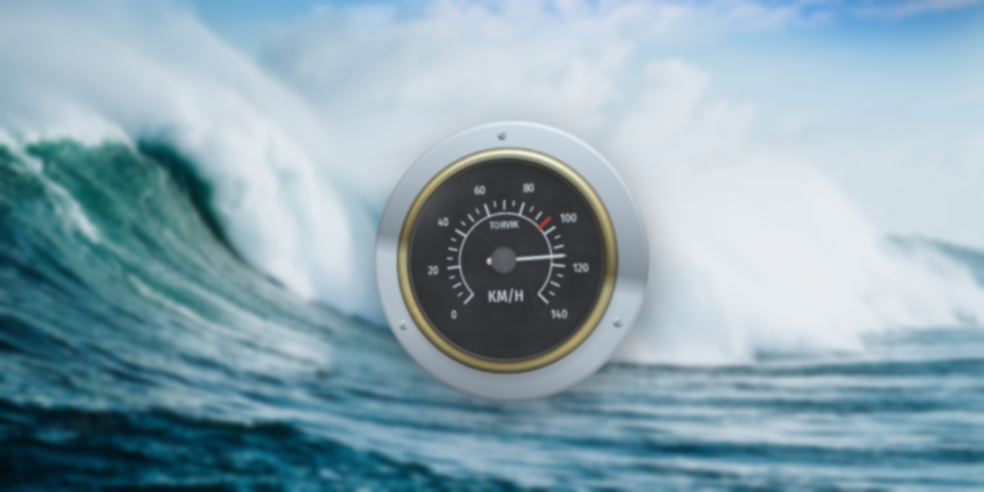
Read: **115** km/h
